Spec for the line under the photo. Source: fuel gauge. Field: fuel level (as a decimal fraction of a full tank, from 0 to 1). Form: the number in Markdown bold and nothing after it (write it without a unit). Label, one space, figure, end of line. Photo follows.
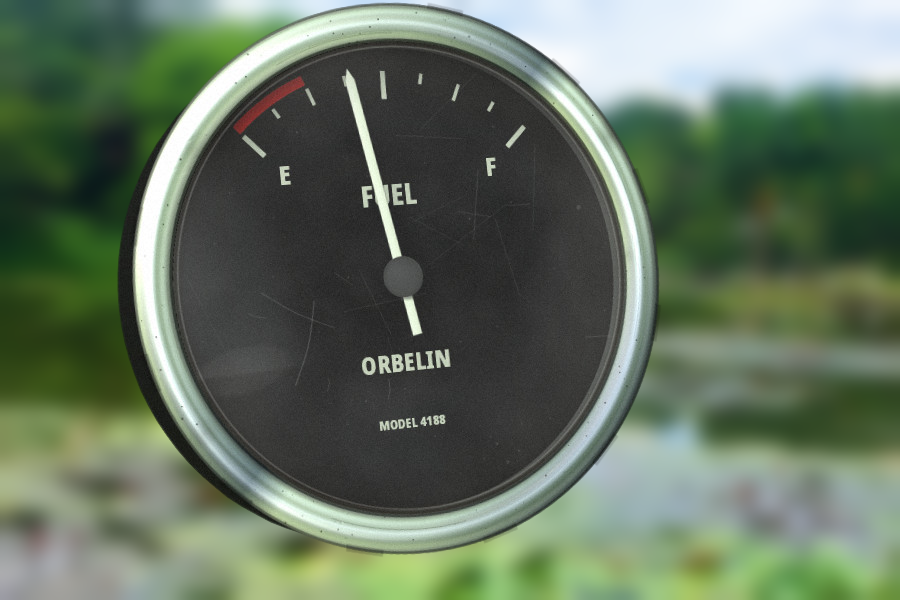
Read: **0.375**
